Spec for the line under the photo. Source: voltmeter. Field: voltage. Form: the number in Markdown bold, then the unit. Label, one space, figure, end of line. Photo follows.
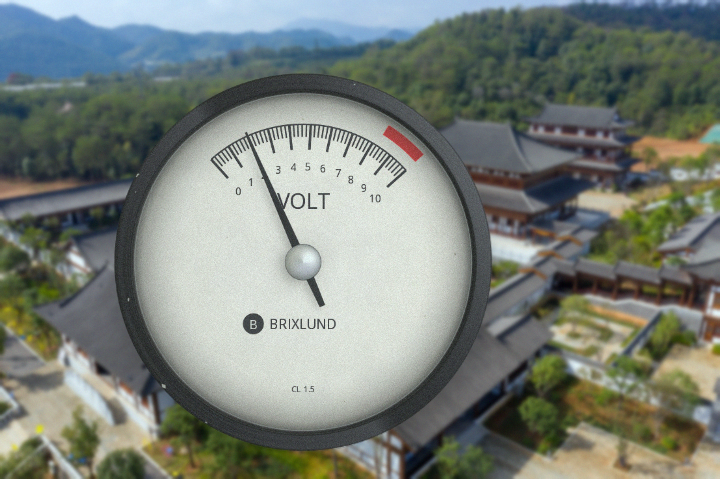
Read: **2** V
